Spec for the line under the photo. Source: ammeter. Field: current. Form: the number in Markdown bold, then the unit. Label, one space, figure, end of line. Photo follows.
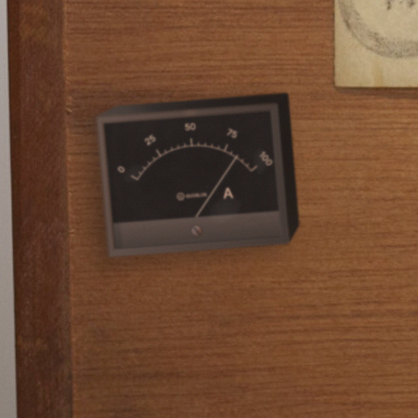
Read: **85** A
